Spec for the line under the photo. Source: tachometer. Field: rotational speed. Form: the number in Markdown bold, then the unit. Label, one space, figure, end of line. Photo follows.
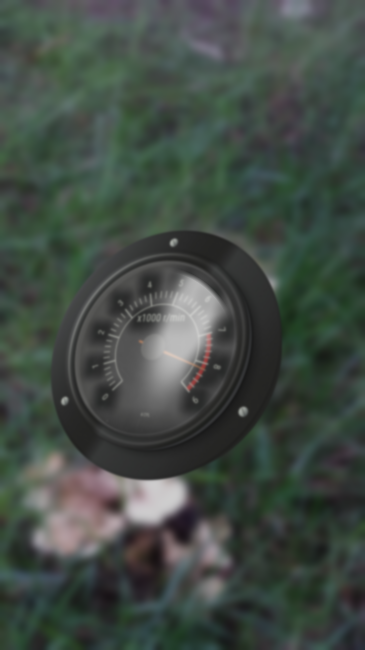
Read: **8200** rpm
